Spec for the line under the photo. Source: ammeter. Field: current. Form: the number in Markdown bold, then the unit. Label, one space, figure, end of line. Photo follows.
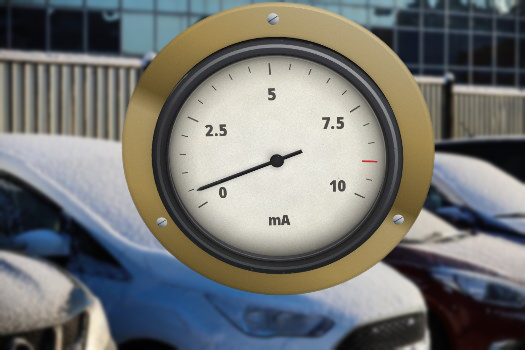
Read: **0.5** mA
